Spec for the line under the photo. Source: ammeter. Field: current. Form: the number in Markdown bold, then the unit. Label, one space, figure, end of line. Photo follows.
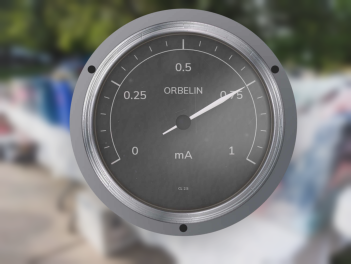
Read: **0.75** mA
